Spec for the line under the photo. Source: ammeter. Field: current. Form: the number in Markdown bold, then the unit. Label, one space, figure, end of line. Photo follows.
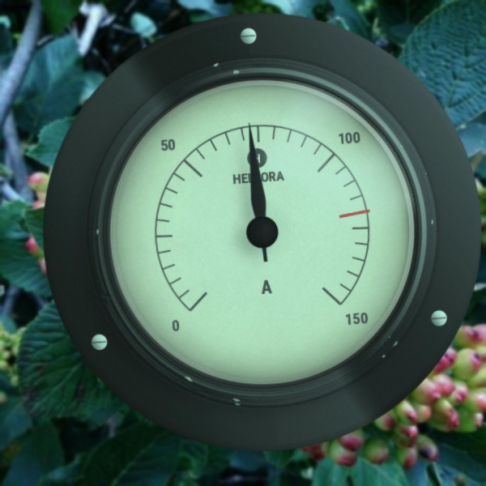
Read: **72.5** A
